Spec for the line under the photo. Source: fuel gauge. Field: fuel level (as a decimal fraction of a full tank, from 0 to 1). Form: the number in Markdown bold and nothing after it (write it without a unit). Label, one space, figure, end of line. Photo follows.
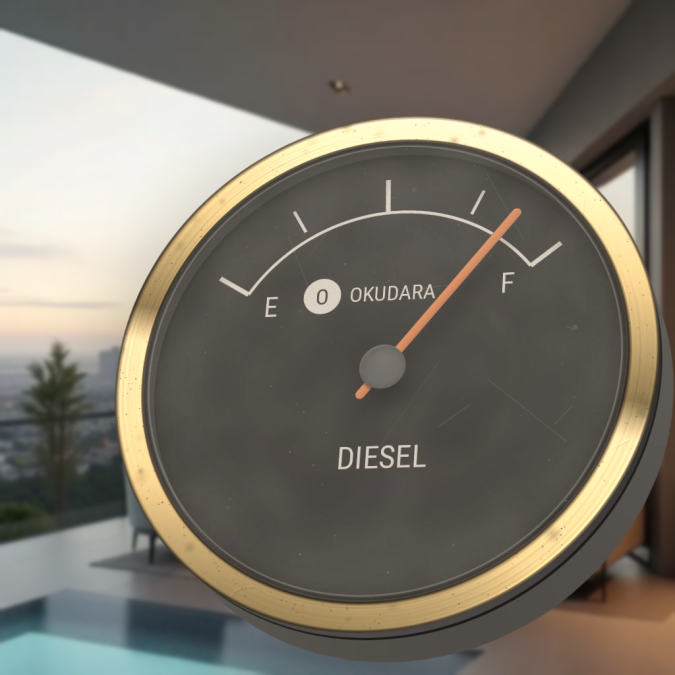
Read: **0.875**
